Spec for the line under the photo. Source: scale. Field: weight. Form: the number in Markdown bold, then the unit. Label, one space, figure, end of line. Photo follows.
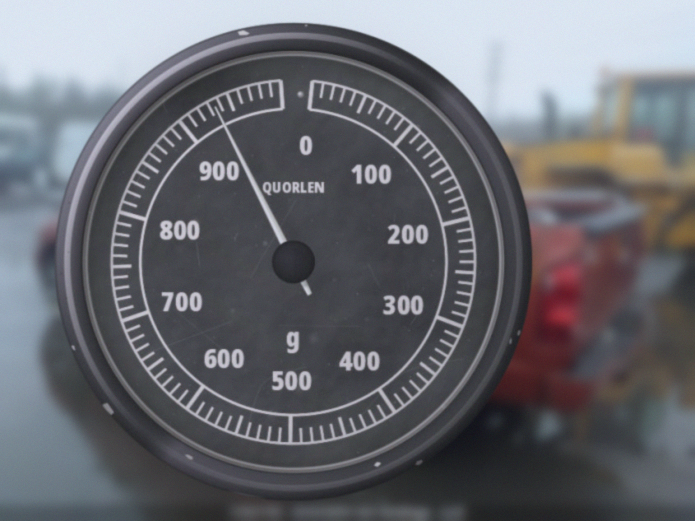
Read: **935** g
